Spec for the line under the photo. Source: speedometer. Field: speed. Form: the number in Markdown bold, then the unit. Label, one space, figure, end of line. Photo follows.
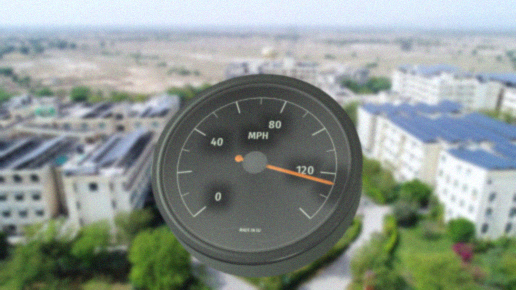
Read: **125** mph
